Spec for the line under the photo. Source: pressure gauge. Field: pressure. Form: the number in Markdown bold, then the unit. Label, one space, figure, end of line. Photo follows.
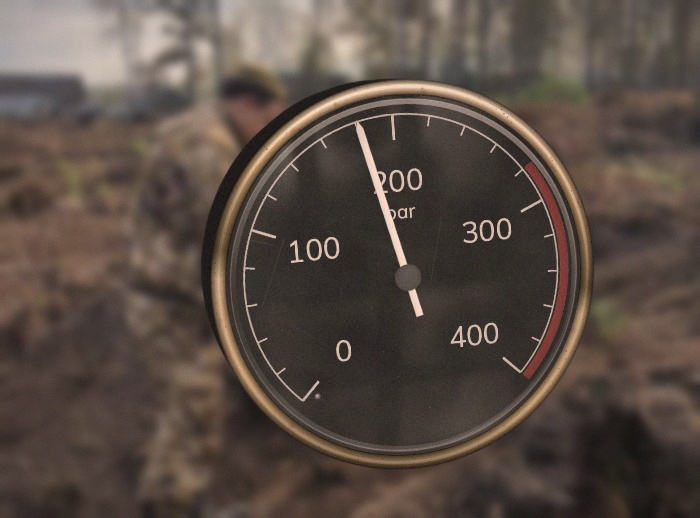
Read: **180** bar
